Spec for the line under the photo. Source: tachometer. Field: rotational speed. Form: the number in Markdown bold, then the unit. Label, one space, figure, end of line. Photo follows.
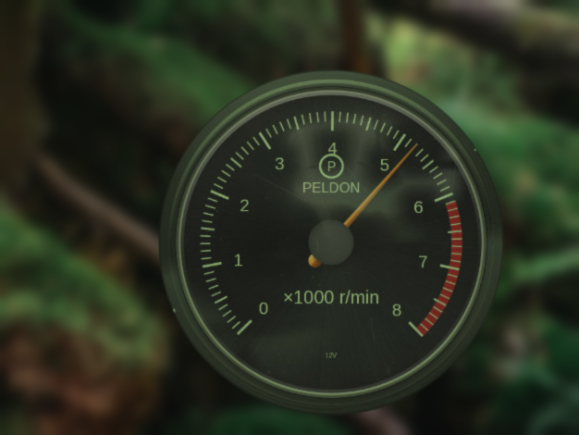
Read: **5200** rpm
